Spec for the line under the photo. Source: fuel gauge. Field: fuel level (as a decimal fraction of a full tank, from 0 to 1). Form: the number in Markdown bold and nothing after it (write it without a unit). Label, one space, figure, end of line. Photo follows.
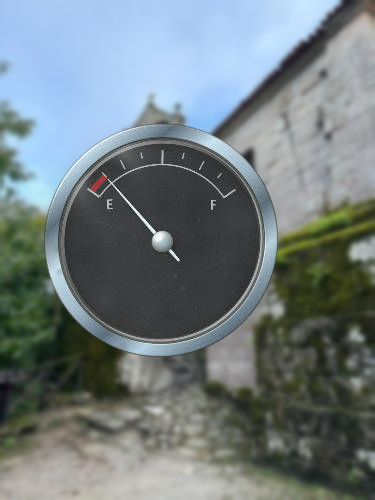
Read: **0.125**
